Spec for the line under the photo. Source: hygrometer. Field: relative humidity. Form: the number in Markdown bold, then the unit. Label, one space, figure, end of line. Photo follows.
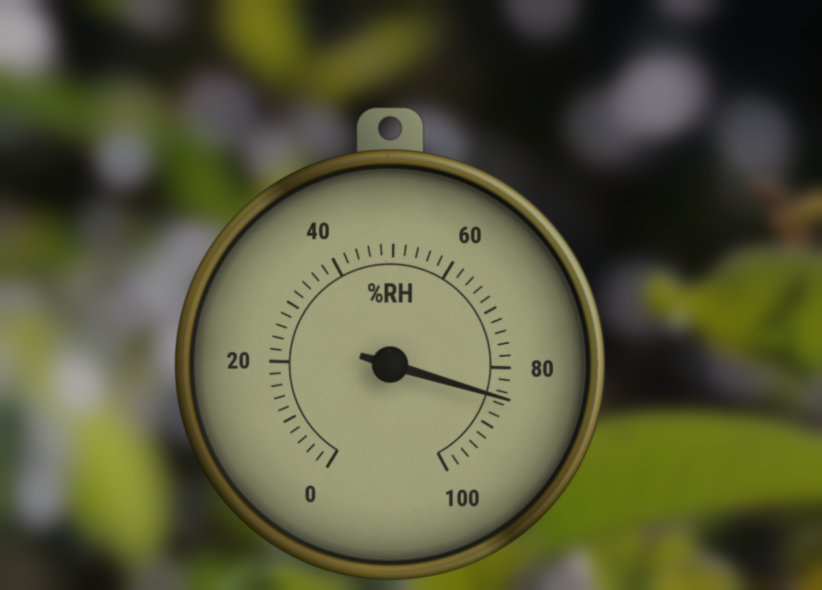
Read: **85** %
